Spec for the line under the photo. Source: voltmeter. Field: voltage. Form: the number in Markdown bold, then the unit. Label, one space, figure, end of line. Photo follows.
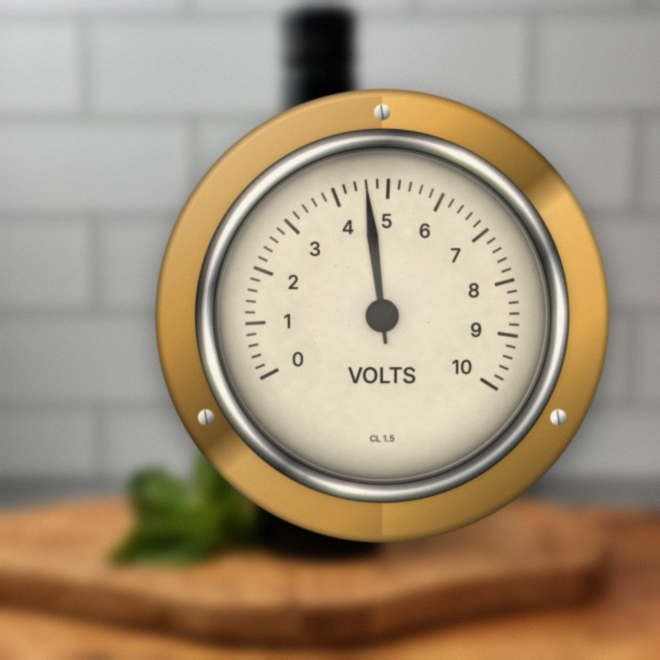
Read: **4.6** V
